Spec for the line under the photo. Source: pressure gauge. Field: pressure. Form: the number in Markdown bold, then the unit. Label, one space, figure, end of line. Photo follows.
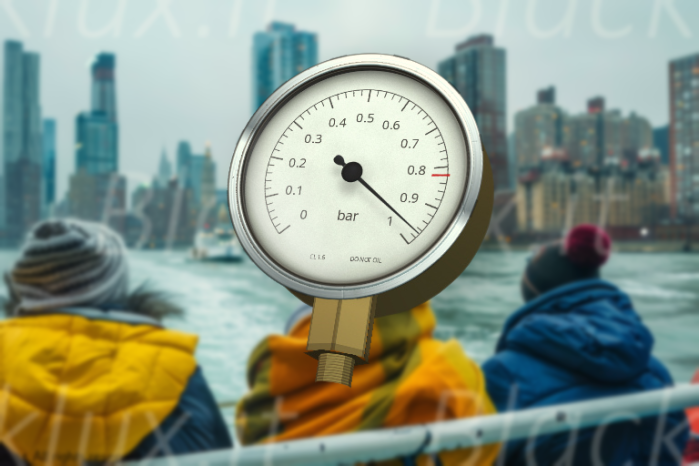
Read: **0.97** bar
